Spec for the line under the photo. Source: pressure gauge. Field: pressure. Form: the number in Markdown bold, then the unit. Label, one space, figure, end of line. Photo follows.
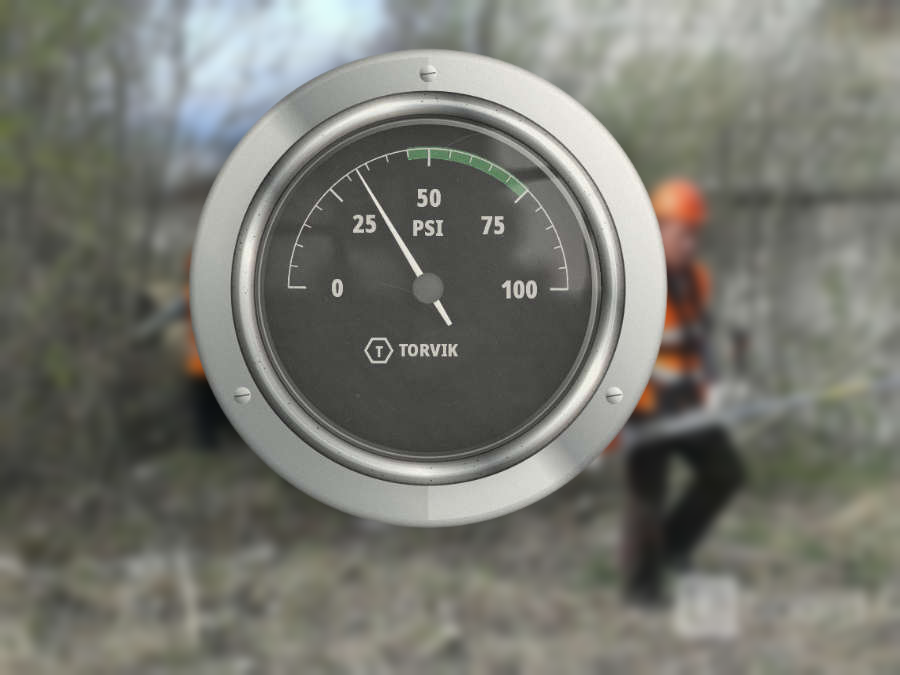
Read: **32.5** psi
